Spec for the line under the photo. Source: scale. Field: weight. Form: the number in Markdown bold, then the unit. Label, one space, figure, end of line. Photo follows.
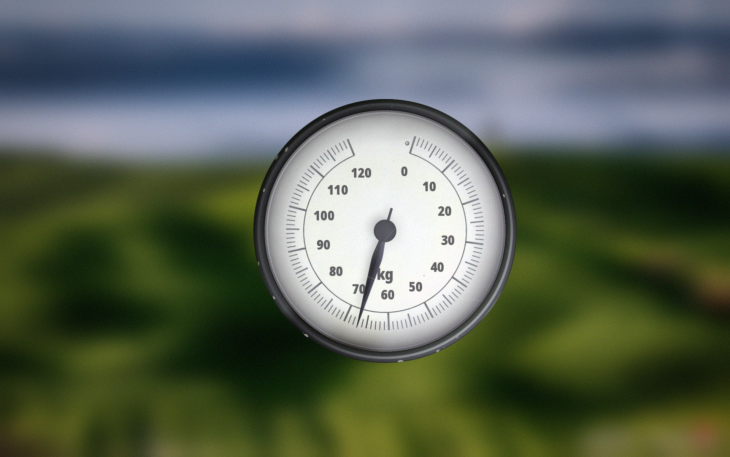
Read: **67** kg
